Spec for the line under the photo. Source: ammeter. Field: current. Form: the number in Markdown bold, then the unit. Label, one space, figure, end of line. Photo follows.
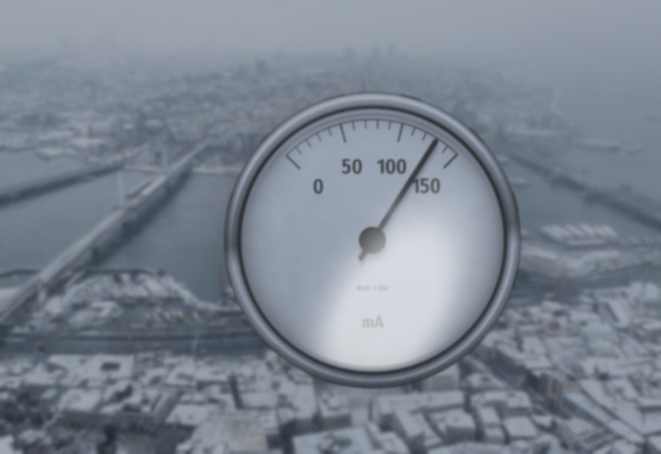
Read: **130** mA
